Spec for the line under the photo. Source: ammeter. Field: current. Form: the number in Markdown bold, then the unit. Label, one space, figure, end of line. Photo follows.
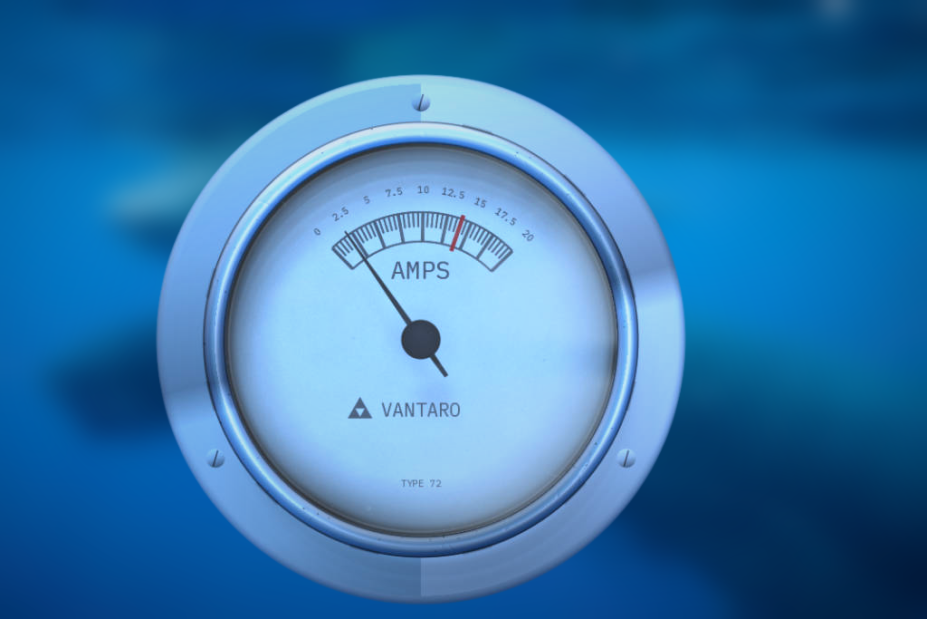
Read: **2** A
